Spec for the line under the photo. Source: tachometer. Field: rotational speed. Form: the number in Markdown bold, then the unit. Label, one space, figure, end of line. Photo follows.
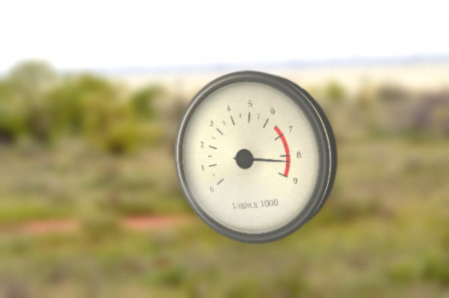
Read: **8250** rpm
